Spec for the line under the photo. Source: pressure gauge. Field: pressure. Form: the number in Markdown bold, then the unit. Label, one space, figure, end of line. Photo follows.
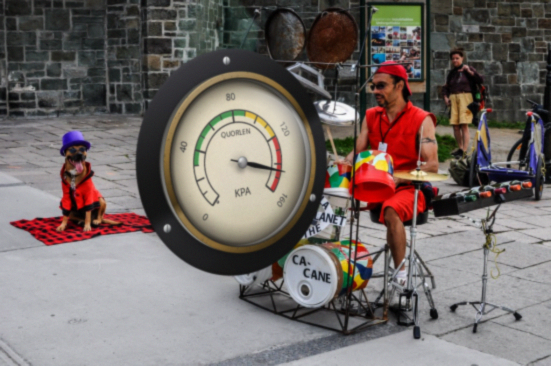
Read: **145** kPa
